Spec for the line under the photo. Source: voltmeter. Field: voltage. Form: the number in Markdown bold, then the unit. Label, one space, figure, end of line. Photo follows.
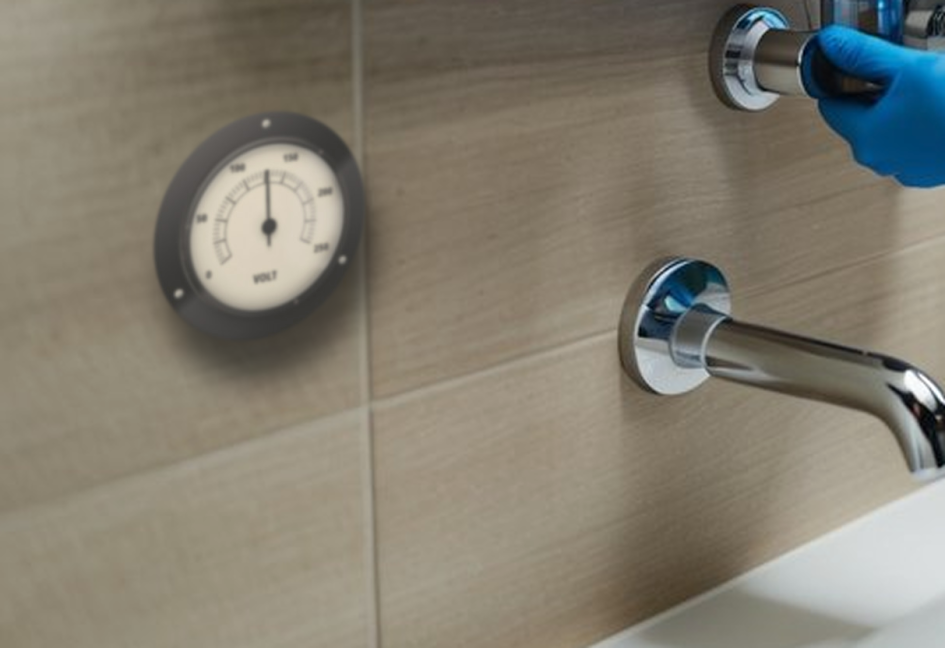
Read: **125** V
